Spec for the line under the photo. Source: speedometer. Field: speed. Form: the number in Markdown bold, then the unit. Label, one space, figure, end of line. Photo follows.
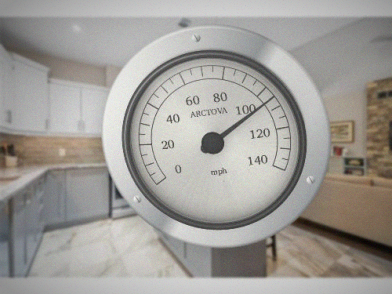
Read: **105** mph
